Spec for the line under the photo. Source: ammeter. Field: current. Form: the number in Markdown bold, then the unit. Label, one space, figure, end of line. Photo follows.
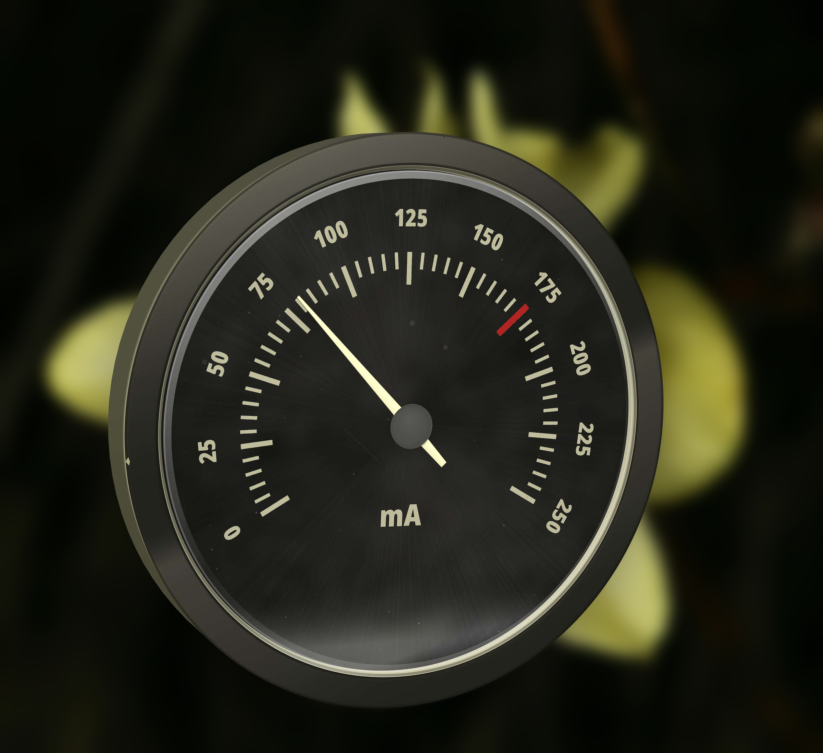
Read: **80** mA
